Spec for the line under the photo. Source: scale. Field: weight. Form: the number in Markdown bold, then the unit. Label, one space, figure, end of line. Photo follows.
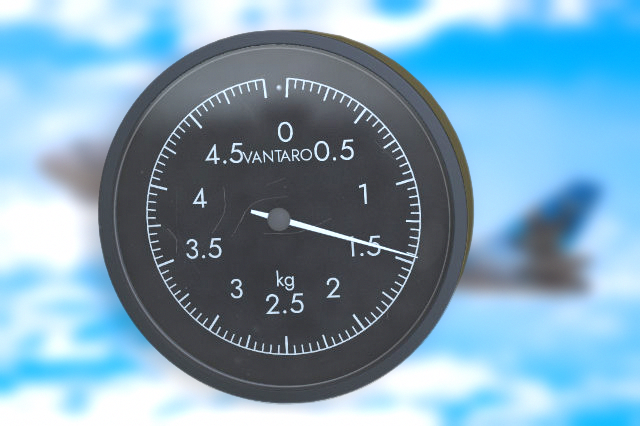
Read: **1.45** kg
